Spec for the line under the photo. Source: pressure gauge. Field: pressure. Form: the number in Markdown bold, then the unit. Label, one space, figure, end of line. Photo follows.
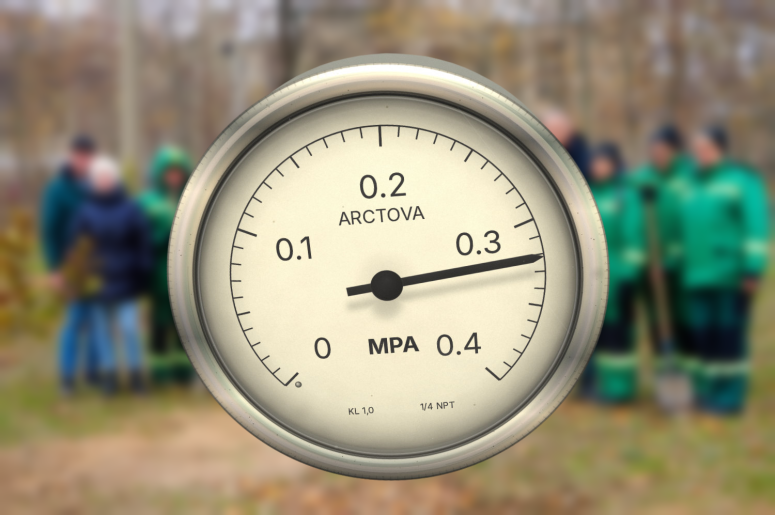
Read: **0.32** MPa
